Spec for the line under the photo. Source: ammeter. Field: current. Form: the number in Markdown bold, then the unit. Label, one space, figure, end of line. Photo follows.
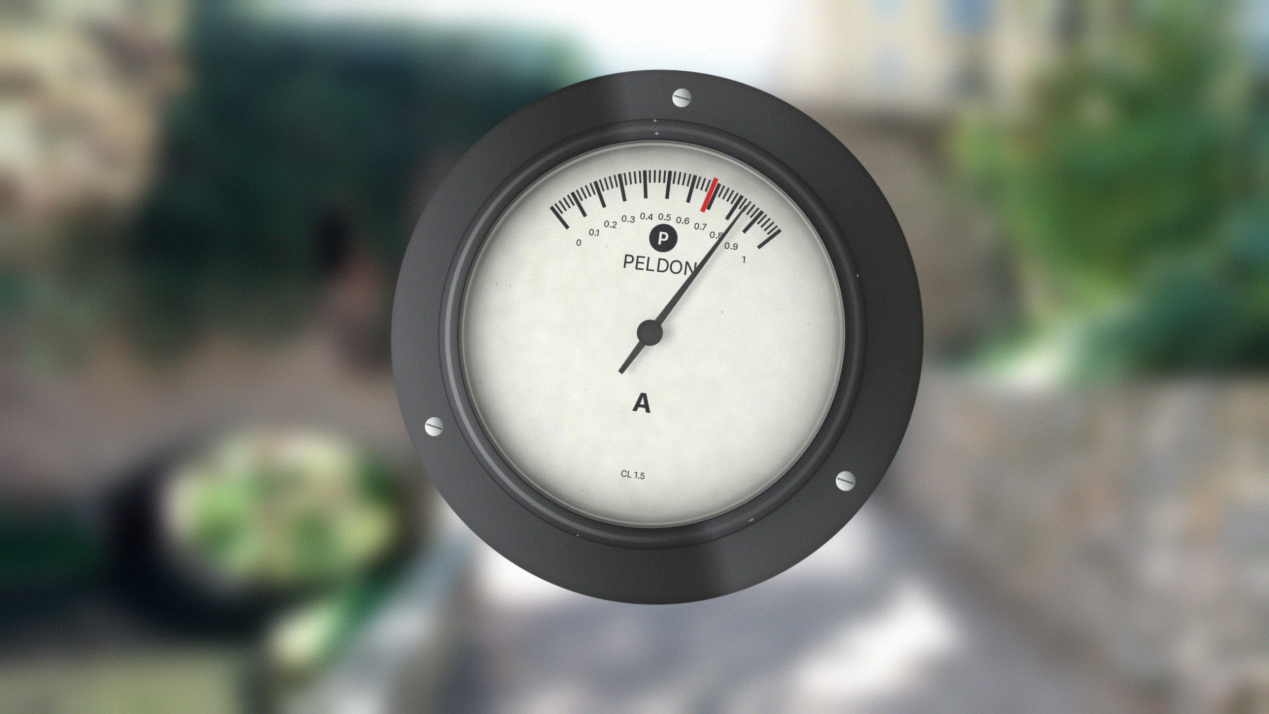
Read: **0.84** A
